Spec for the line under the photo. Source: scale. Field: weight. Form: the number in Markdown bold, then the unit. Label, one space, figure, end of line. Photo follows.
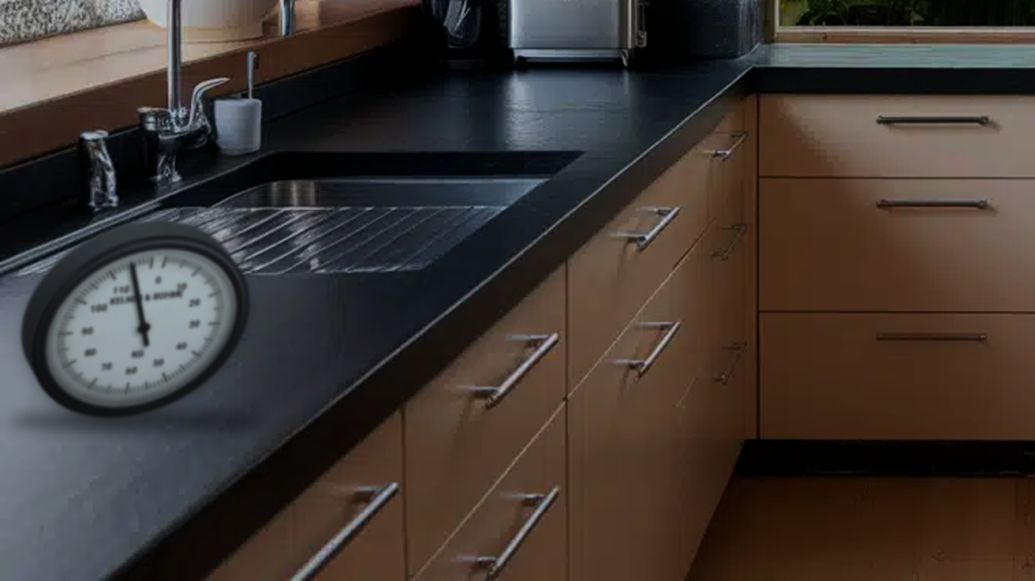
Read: **115** kg
